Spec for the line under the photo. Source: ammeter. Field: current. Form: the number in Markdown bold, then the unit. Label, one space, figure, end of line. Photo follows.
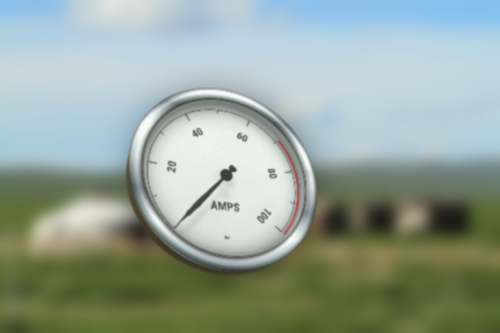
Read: **0** A
